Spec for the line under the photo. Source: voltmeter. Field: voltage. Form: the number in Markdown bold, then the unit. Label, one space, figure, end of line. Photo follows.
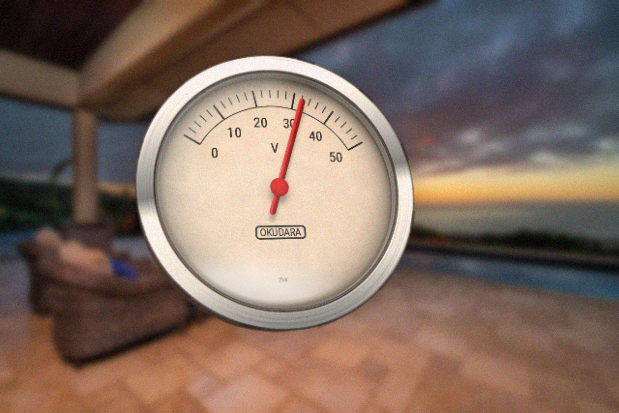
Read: **32** V
